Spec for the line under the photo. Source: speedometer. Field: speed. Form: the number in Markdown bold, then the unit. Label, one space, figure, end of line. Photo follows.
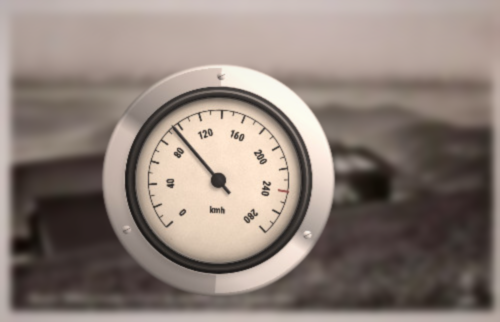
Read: **95** km/h
